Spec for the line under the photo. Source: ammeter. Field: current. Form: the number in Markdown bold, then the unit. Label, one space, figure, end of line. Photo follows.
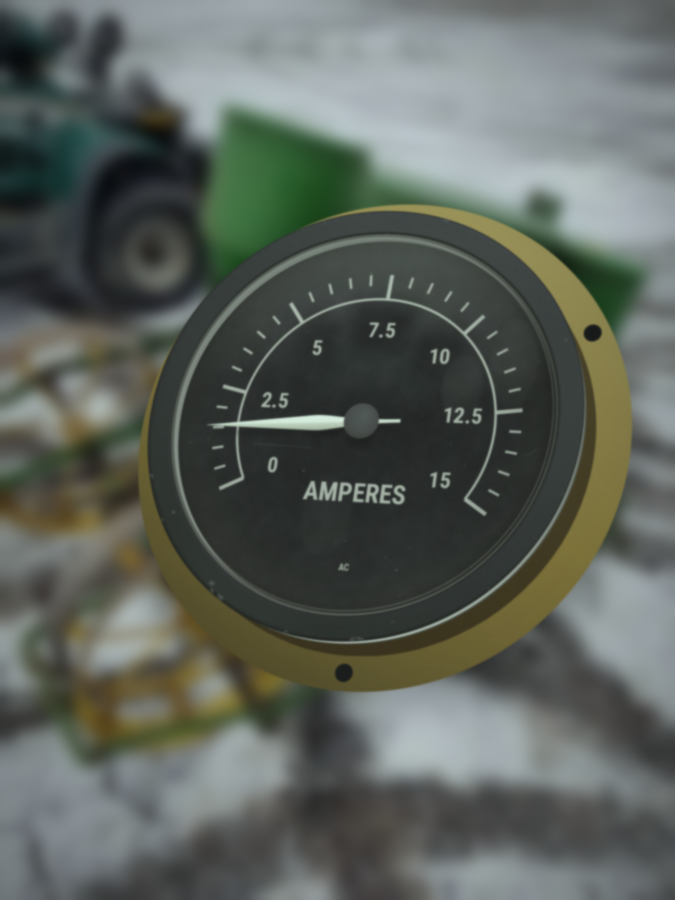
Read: **1.5** A
